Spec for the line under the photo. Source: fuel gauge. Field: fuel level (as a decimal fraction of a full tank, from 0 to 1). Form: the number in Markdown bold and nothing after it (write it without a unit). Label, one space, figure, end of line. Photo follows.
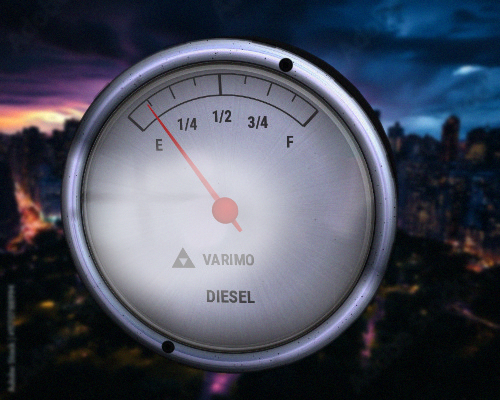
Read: **0.125**
